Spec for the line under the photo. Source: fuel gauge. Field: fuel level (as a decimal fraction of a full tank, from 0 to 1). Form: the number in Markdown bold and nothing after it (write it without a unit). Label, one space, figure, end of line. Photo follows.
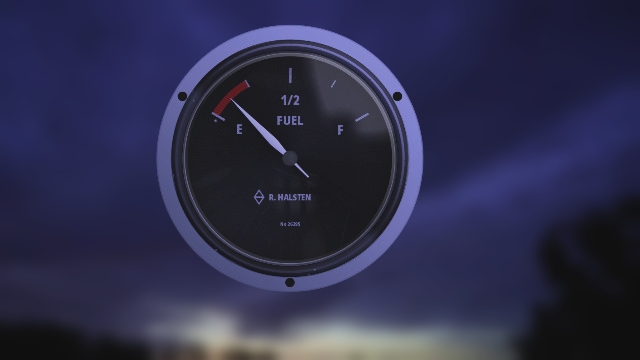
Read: **0.125**
